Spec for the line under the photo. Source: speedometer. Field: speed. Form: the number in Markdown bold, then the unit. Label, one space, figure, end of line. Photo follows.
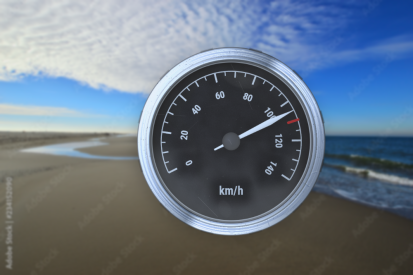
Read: **105** km/h
